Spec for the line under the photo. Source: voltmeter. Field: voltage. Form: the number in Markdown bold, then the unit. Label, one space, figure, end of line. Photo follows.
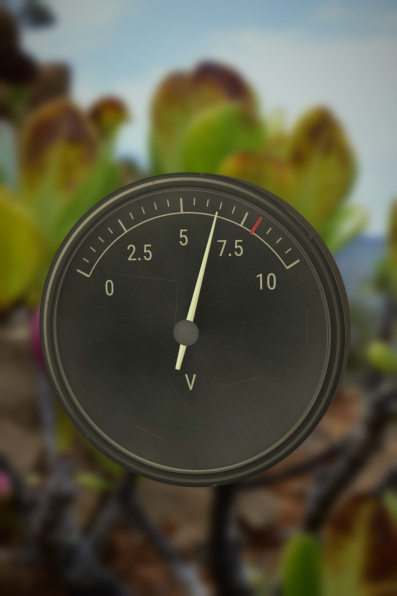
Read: **6.5** V
